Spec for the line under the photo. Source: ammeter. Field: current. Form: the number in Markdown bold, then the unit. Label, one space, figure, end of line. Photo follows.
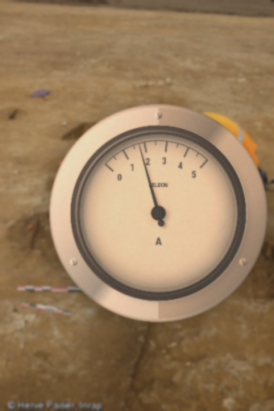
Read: **1.75** A
